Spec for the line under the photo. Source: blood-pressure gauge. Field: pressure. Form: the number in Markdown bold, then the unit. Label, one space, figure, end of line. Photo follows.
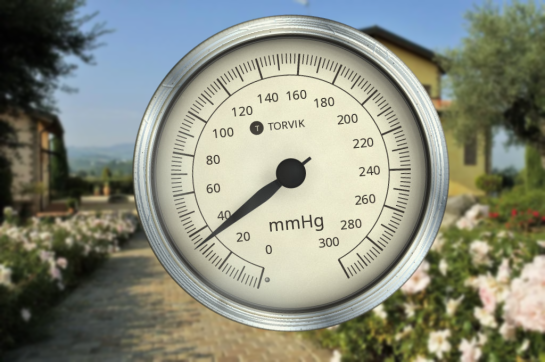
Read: **34** mmHg
